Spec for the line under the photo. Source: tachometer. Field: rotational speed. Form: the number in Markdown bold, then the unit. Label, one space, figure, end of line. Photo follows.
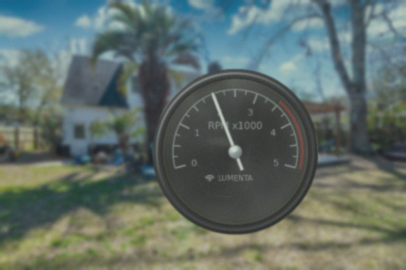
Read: **2000** rpm
